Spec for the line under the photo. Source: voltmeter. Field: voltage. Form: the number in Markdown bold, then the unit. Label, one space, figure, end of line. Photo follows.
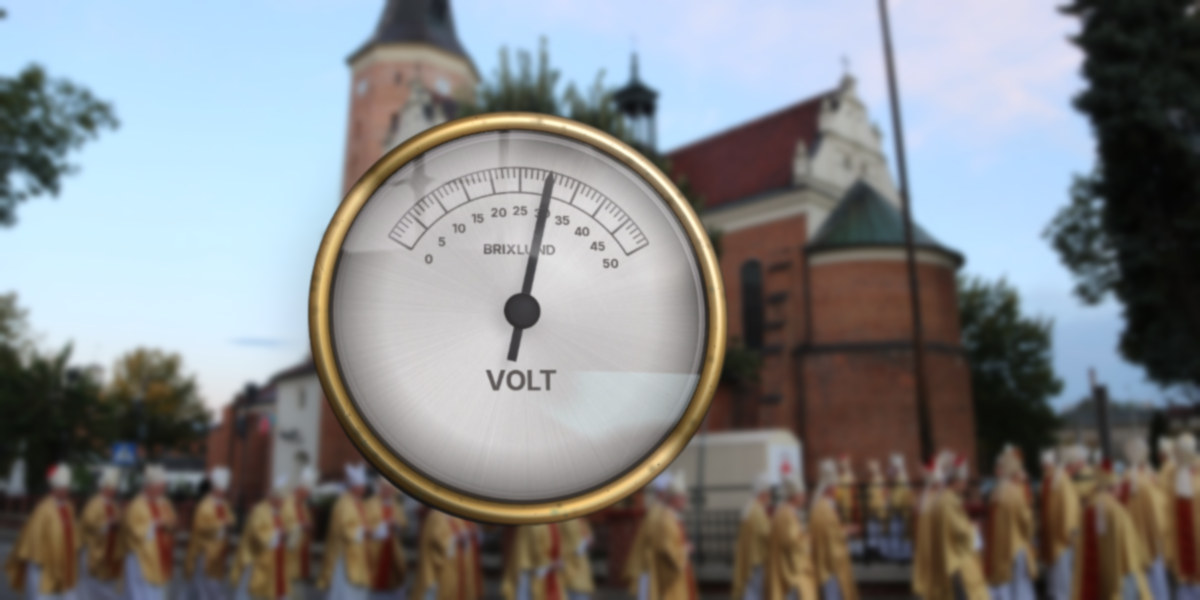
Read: **30** V
